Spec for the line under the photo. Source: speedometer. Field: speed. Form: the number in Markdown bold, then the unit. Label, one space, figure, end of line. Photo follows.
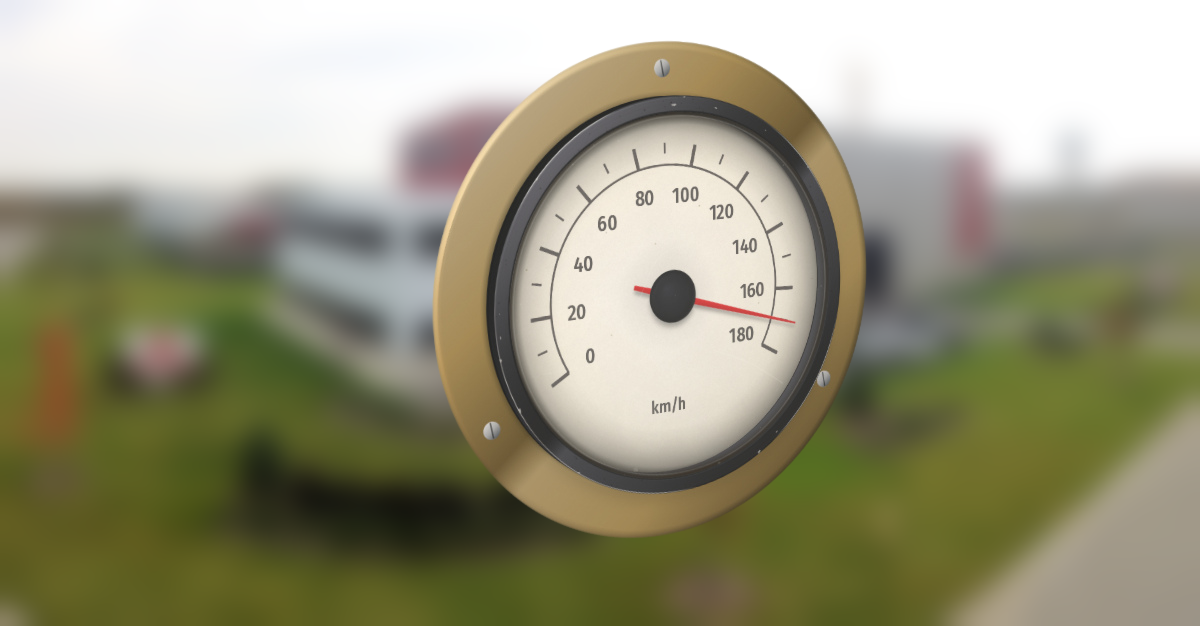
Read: **170** km/h
